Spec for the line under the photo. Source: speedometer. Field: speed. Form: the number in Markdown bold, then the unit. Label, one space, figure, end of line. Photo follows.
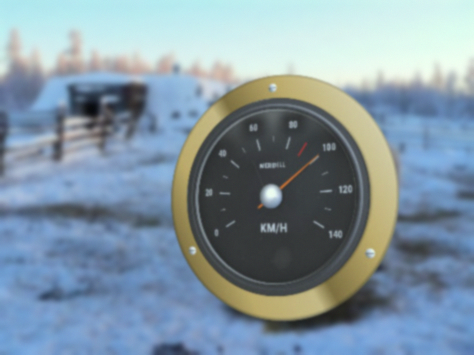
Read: **100** km/h
